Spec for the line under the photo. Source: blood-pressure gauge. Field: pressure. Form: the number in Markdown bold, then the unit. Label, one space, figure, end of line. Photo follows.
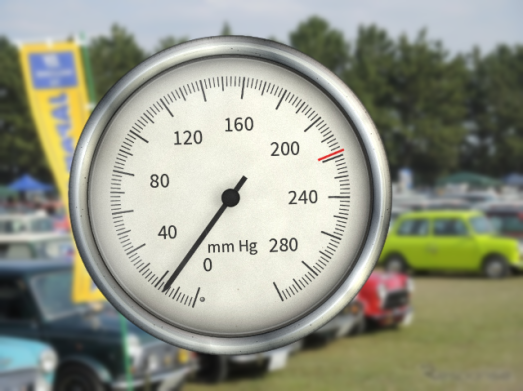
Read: **16** mmHg
